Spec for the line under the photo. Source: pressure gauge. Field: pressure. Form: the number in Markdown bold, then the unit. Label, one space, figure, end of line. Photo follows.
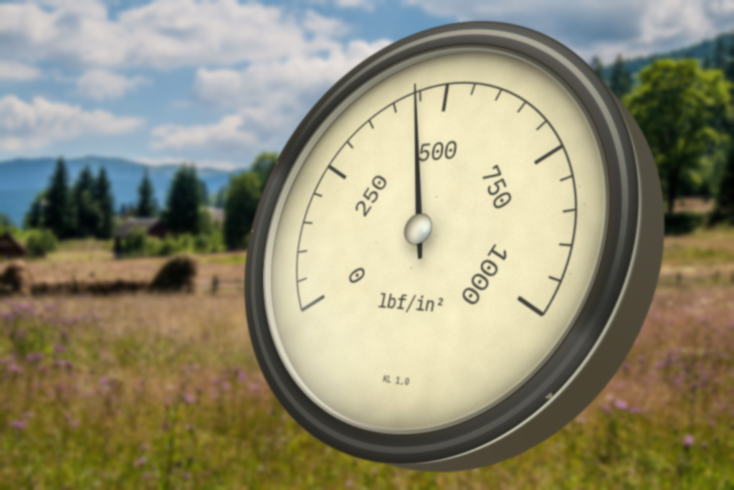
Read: **450** psi
